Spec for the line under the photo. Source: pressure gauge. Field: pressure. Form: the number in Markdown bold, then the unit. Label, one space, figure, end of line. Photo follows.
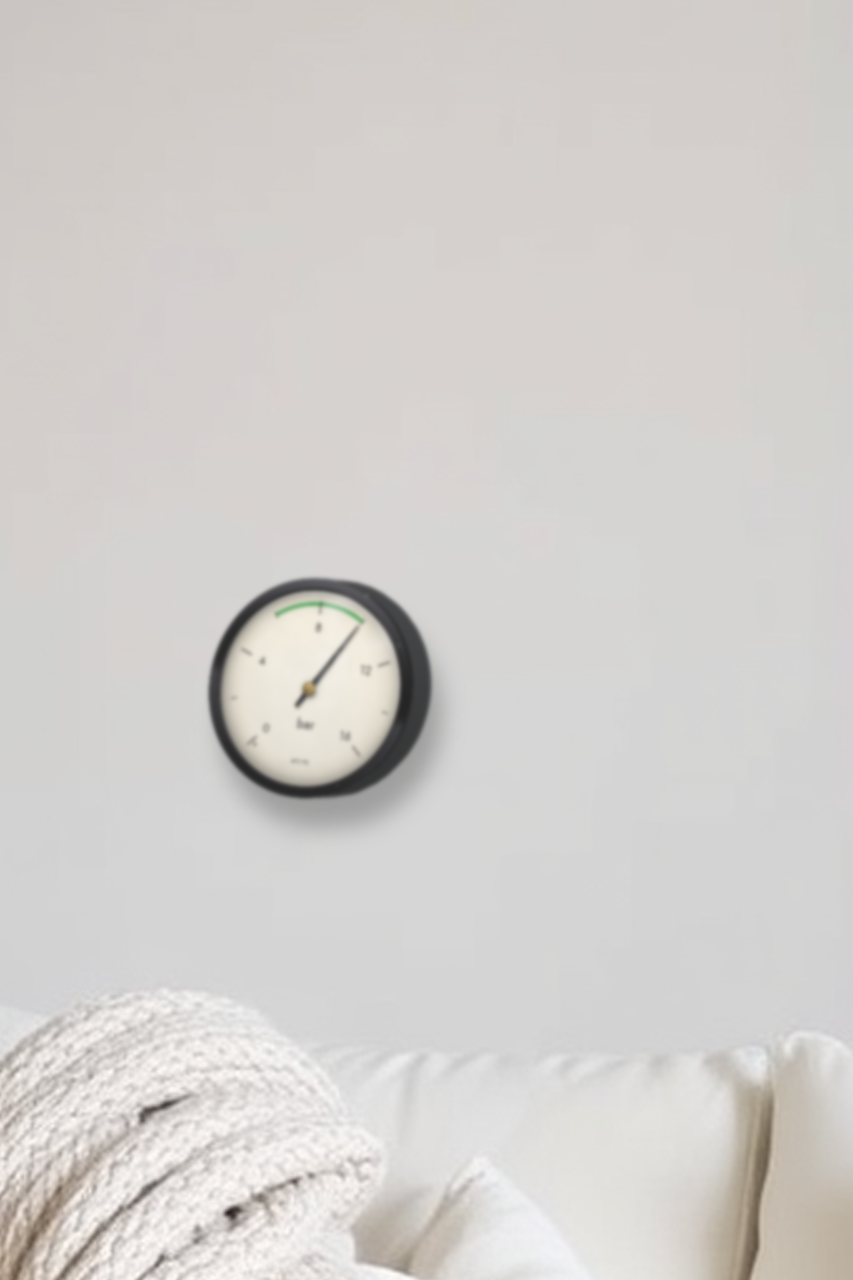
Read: **10** bar
